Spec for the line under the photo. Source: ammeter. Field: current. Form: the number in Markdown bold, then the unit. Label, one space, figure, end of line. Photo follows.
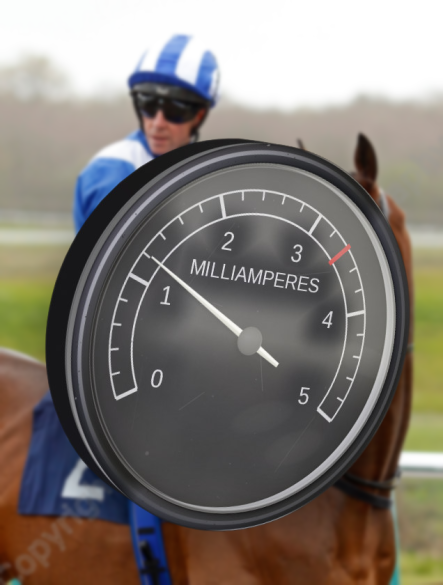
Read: **1.2** mA
